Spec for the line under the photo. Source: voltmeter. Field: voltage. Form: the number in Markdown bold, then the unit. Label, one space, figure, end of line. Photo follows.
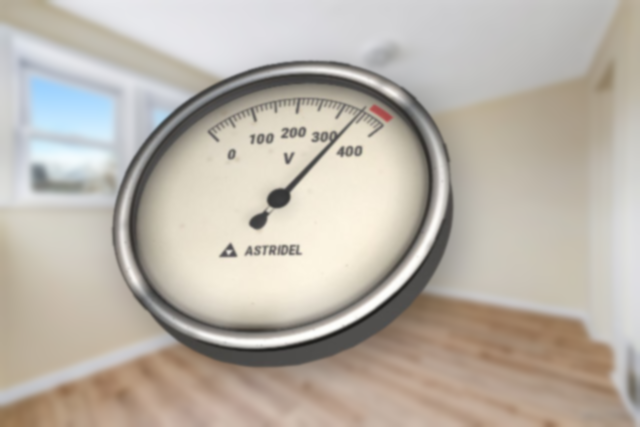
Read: **350** V
